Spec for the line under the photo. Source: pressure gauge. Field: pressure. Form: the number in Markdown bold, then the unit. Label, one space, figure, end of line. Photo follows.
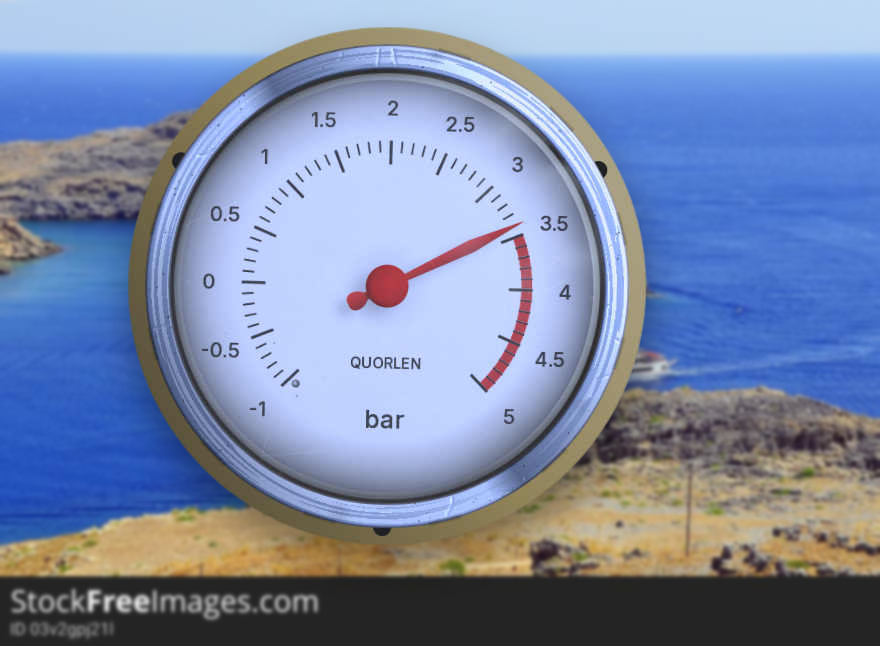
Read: **3.4** bar
